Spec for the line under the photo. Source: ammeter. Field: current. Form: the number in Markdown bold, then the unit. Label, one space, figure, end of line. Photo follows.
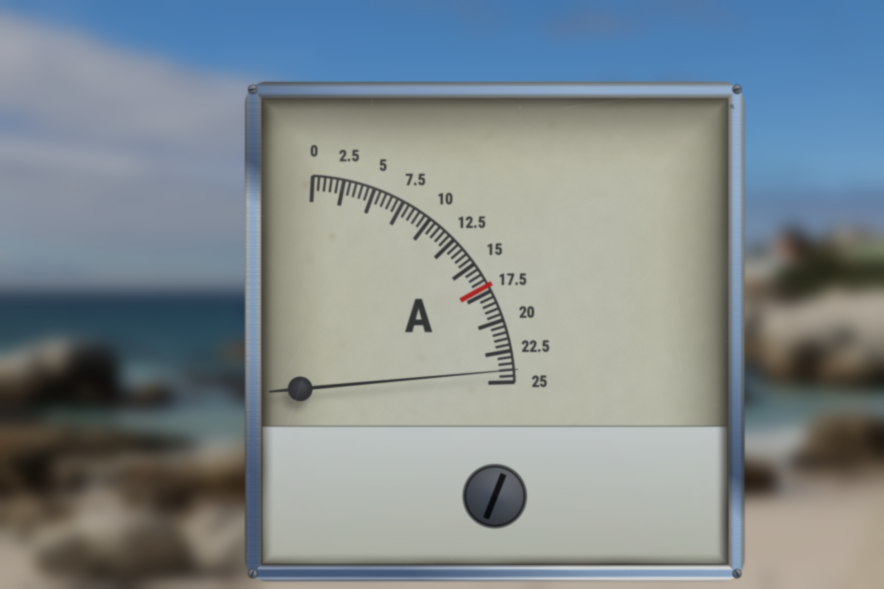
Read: **24** A
